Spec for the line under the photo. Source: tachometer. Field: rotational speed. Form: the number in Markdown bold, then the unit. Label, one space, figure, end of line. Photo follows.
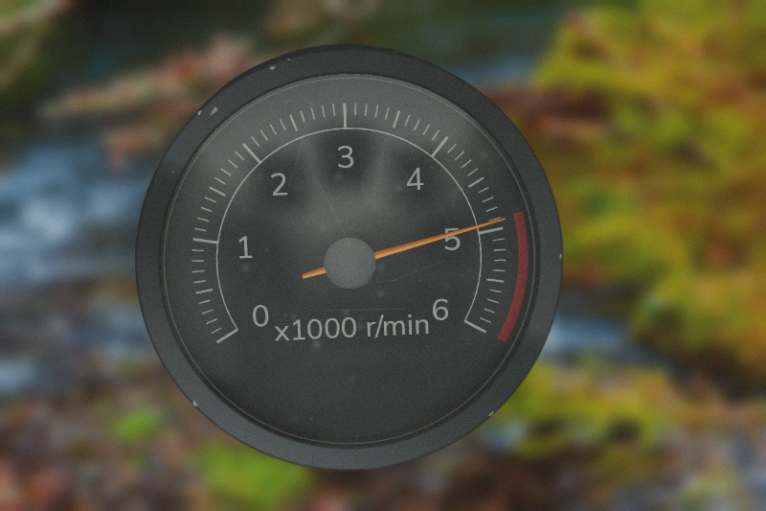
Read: **4900** rpm
